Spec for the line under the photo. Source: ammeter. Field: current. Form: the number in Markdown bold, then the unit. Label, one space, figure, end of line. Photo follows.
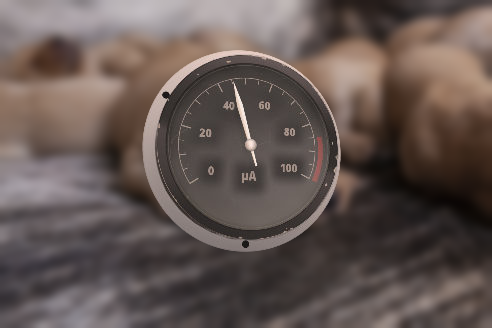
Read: **45** µA
